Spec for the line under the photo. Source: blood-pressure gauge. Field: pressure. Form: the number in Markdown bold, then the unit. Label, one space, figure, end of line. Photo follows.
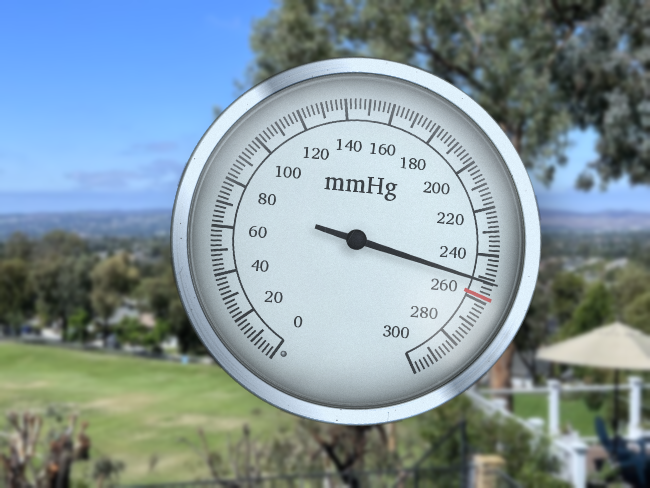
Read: **252** mmHg
